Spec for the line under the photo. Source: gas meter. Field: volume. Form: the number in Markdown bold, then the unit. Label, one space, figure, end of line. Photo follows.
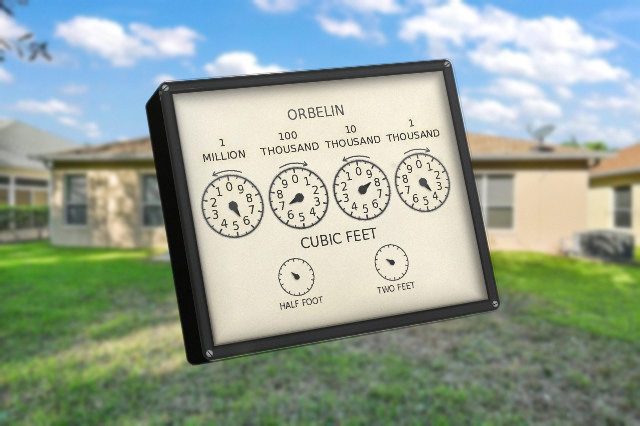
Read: **568400** ft³
